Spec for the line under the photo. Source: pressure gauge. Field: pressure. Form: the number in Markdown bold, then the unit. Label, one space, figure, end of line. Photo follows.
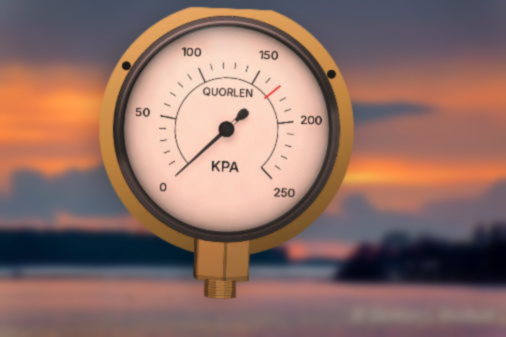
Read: **0** kPa
